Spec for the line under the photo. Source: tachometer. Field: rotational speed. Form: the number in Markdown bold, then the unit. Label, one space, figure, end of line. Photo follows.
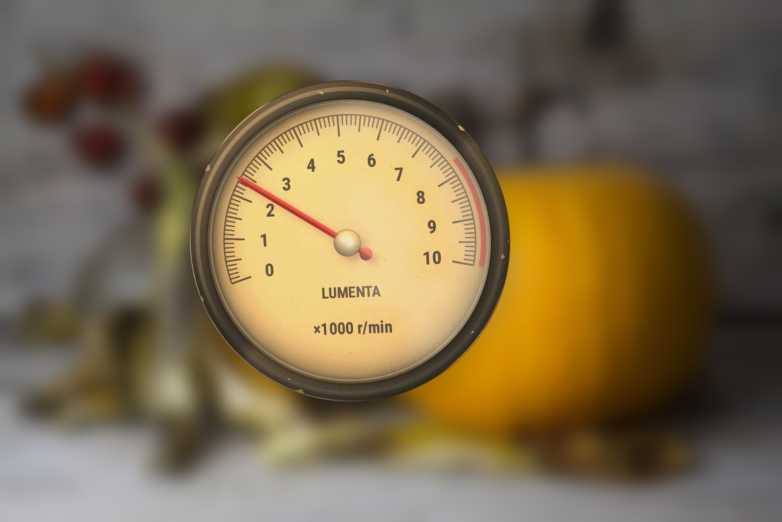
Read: **2400** rpm
